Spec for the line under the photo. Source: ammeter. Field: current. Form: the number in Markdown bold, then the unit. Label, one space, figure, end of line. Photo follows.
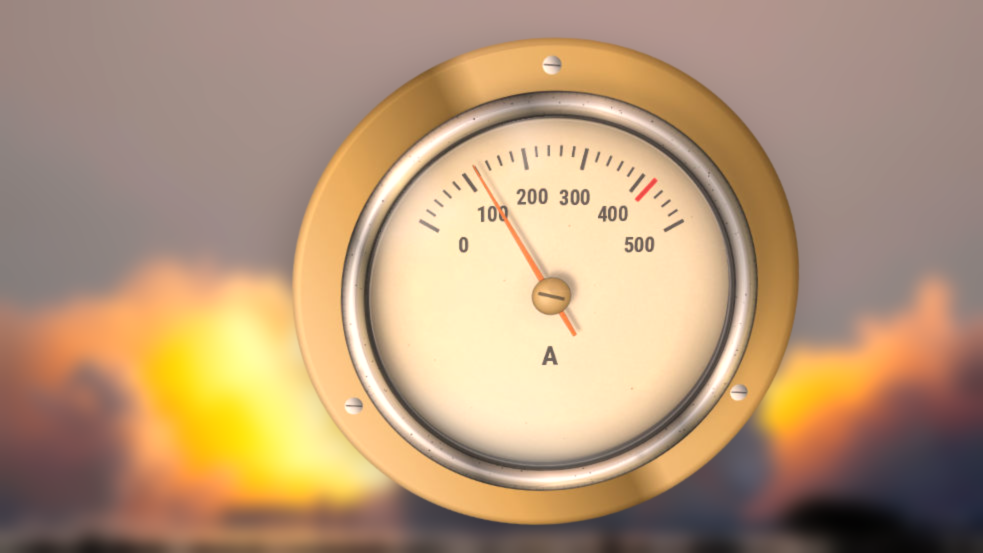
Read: **120** A
